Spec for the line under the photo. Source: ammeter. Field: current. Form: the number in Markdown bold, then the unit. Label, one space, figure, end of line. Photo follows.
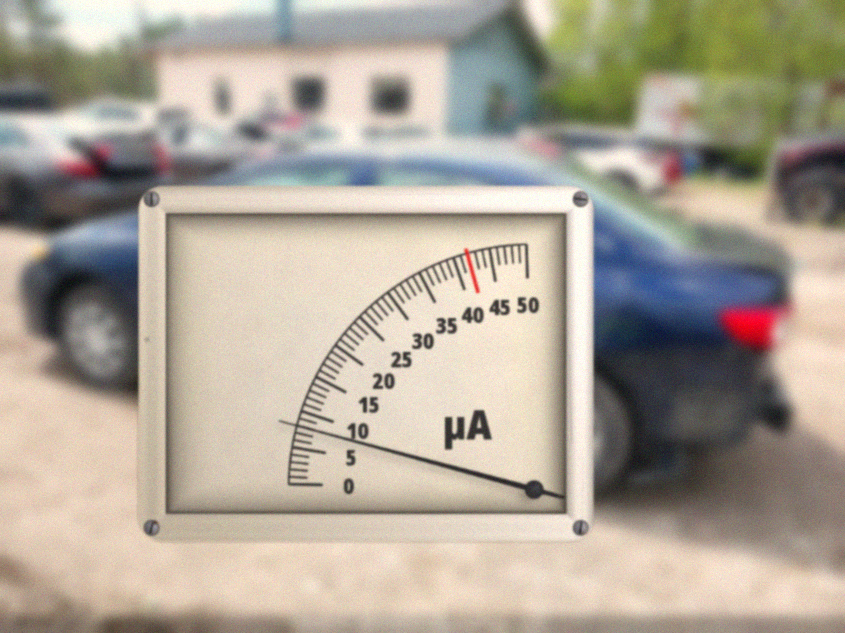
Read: **8** µA
